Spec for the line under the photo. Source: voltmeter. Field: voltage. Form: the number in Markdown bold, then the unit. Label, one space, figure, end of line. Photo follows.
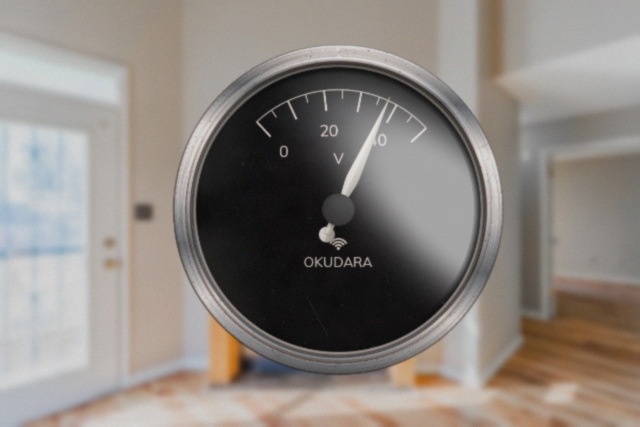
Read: **37.5** V
